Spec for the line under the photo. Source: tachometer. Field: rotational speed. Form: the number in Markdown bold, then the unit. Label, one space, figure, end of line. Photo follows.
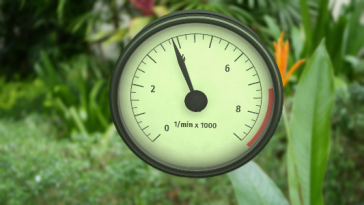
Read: **3875** rpm
